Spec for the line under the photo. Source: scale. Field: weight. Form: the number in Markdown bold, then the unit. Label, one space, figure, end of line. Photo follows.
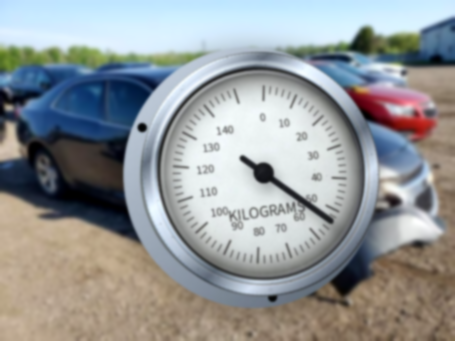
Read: **54** kg
